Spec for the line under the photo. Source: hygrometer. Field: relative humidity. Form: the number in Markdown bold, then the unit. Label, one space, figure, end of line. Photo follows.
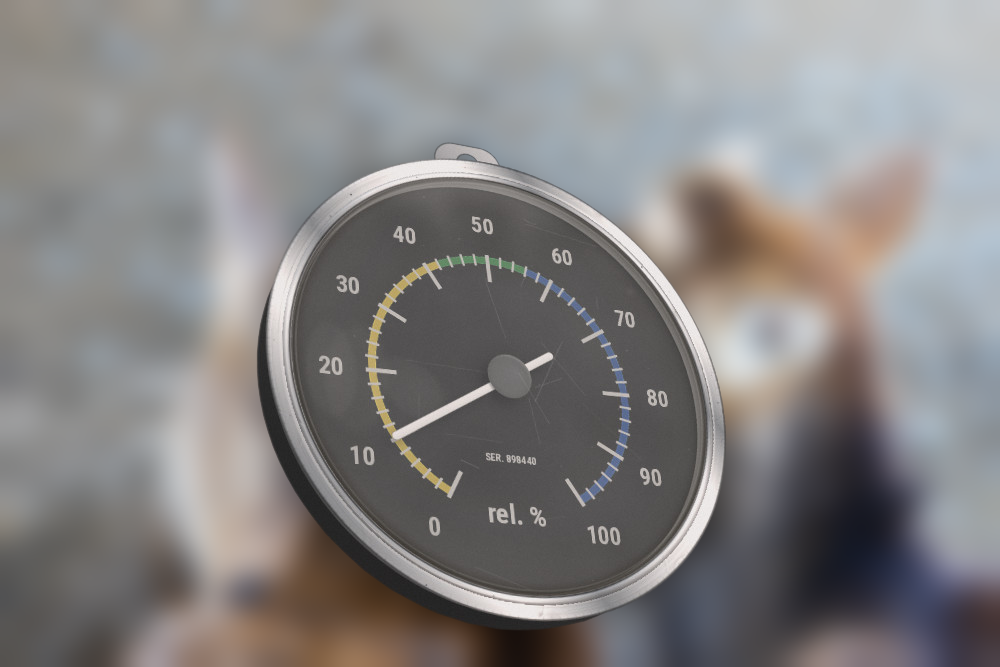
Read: **10** %
